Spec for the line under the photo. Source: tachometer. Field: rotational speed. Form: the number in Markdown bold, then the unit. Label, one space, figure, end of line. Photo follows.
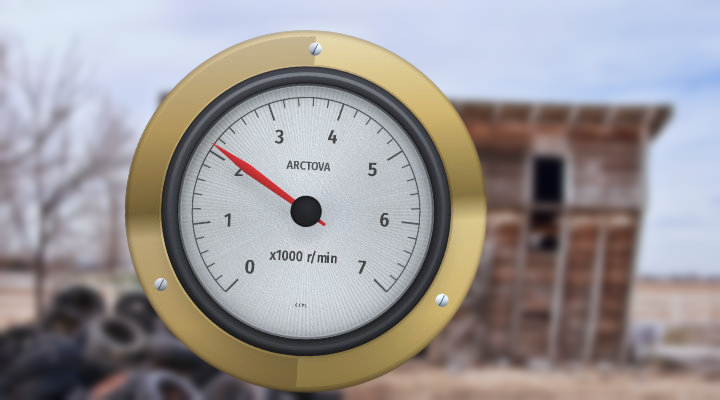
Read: **2100** rpm
